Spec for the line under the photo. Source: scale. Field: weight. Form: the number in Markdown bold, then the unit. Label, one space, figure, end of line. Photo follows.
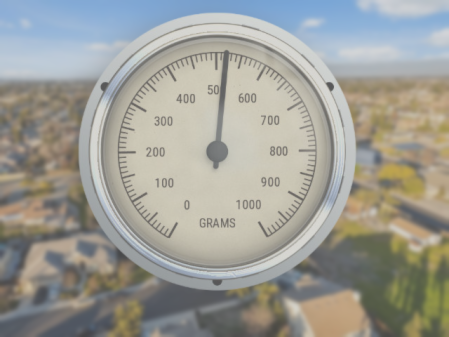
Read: **520** g
